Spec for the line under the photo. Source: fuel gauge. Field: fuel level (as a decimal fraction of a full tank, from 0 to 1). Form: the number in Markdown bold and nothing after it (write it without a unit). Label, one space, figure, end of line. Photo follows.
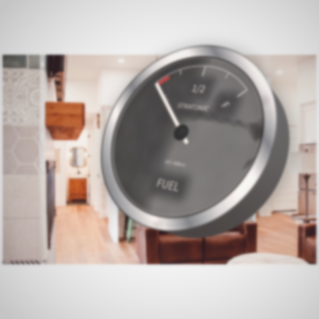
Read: **0**
